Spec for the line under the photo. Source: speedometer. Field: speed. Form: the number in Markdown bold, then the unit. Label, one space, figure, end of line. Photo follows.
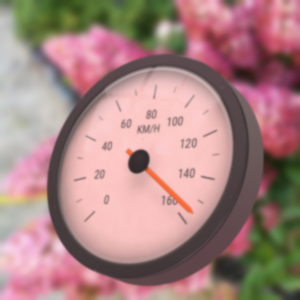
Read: **155** km/h
